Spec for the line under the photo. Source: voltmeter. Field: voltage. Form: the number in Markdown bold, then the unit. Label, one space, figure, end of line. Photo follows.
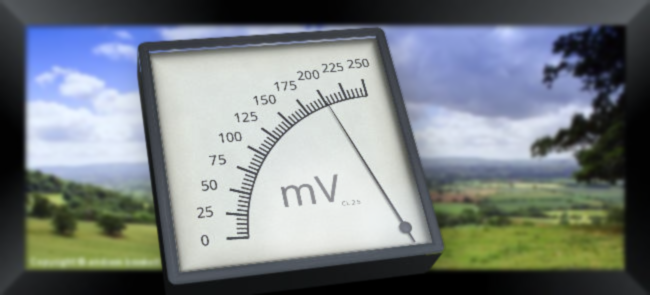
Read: **200** mV
